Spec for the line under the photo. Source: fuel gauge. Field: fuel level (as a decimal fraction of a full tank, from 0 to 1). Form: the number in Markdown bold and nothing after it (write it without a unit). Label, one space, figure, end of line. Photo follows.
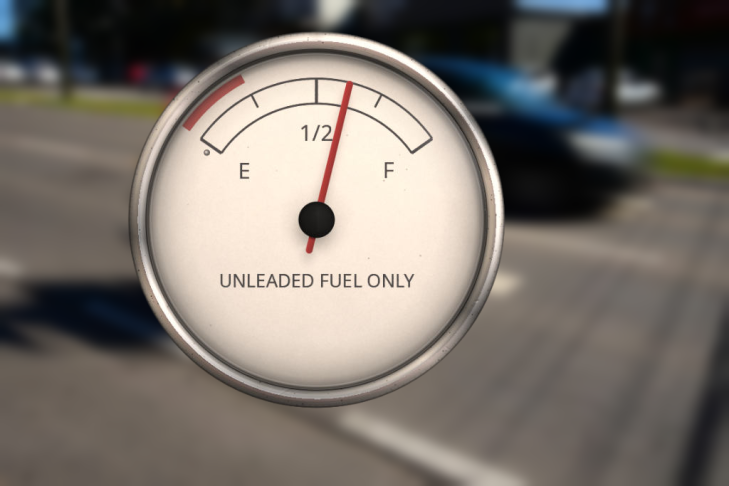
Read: **0.625**
